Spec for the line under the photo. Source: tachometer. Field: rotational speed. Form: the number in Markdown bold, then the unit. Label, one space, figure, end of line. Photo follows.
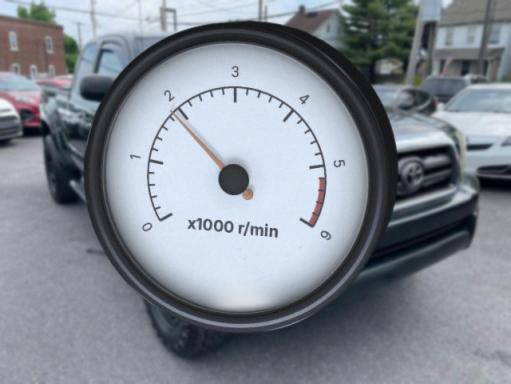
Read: **1900** rpm
